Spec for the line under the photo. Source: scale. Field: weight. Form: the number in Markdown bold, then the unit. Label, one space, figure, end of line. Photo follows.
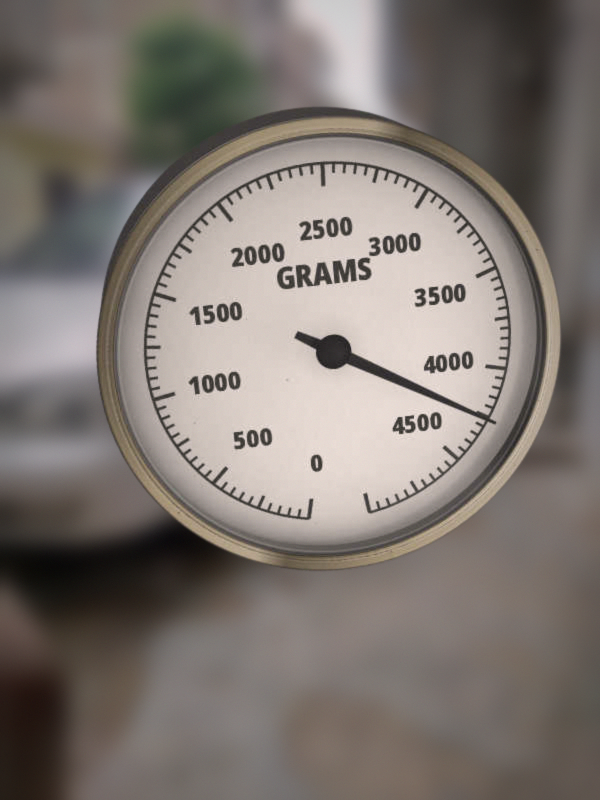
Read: **4250** g
